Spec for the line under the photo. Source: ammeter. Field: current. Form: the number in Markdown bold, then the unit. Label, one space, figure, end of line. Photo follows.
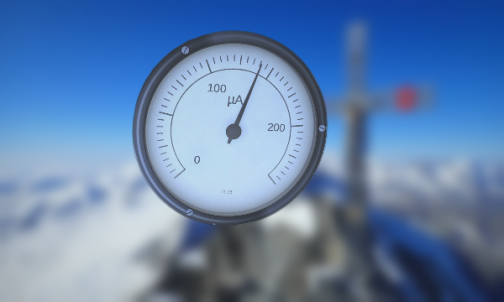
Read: **140** µA
